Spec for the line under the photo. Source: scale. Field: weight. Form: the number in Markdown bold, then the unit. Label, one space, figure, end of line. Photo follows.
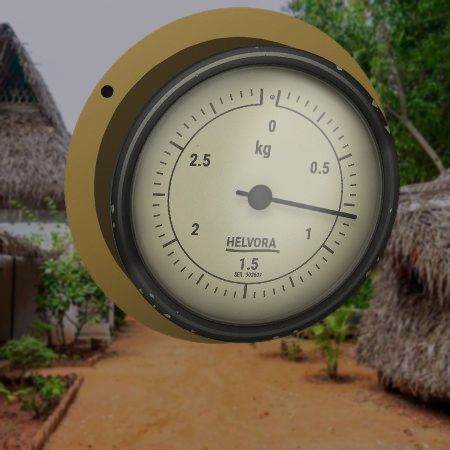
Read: **0.8** kg
